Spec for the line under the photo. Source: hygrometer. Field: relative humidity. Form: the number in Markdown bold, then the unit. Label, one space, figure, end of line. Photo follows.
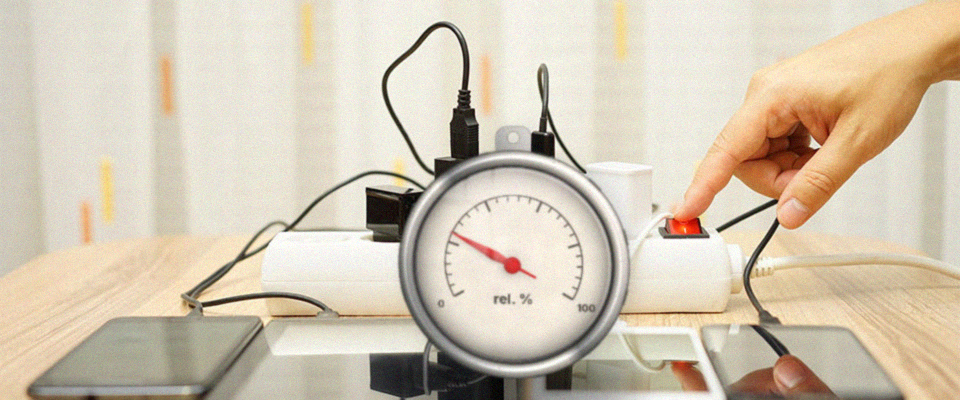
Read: **24** %
